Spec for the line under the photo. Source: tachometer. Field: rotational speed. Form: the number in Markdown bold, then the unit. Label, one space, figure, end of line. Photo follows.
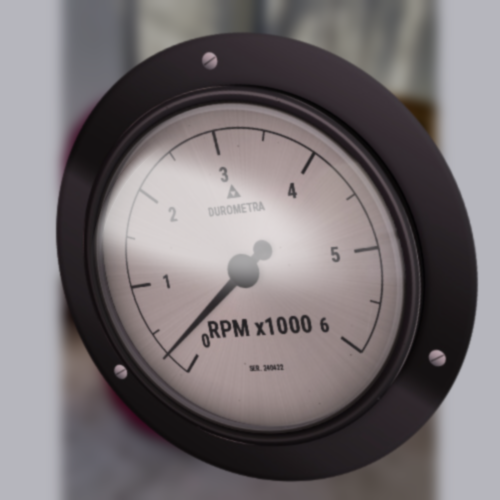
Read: **250** rpm
